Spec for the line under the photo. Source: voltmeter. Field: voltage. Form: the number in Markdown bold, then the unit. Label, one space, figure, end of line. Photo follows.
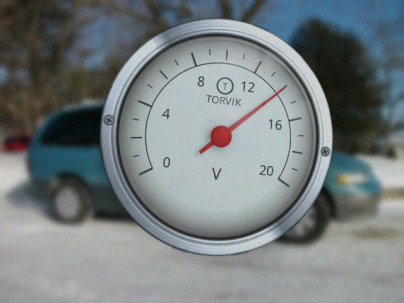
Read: **14** V
